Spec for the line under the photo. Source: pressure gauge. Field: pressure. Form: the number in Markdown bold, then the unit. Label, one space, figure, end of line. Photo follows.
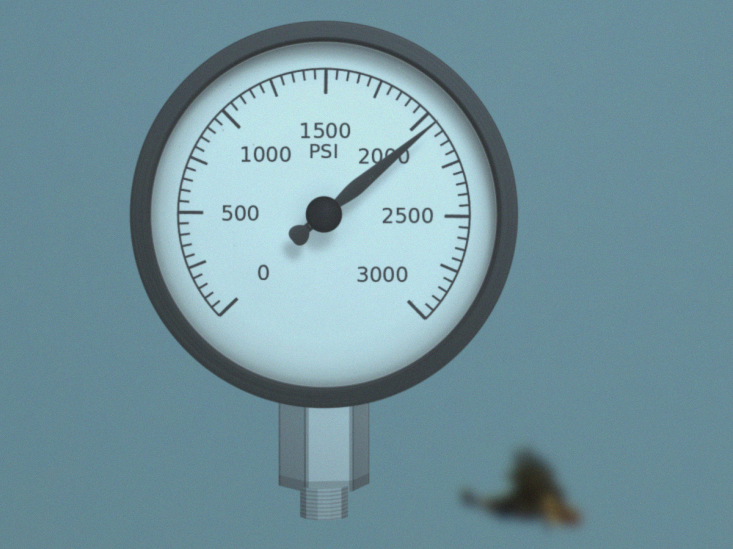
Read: **2050** psi
